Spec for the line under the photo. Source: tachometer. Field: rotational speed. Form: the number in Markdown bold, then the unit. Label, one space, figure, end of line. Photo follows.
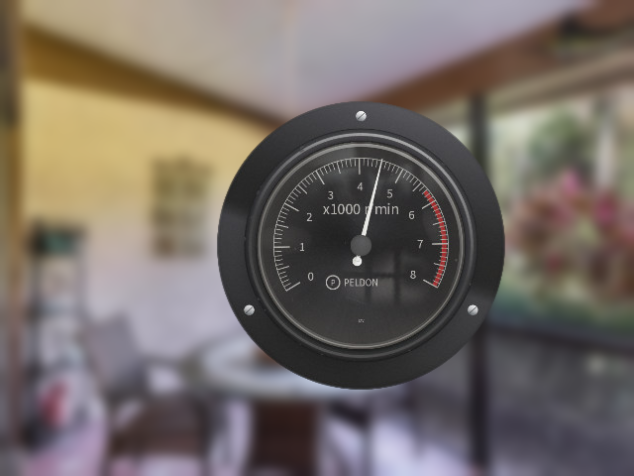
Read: **4500** rpm
